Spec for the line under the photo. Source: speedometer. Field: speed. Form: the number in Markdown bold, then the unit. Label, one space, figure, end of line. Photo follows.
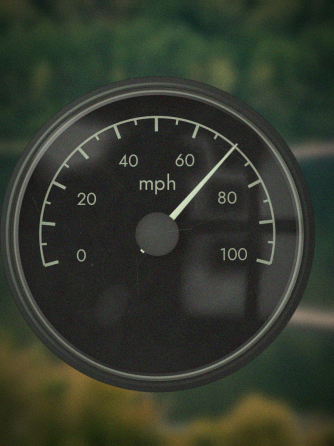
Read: **70** mph
